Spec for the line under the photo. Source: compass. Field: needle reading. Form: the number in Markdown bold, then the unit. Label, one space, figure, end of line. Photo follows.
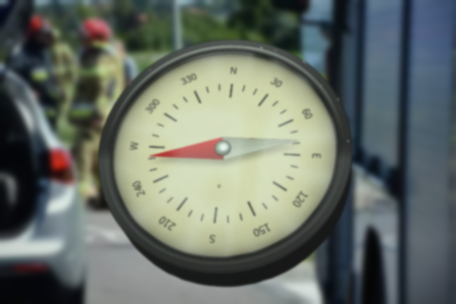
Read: **260** °
